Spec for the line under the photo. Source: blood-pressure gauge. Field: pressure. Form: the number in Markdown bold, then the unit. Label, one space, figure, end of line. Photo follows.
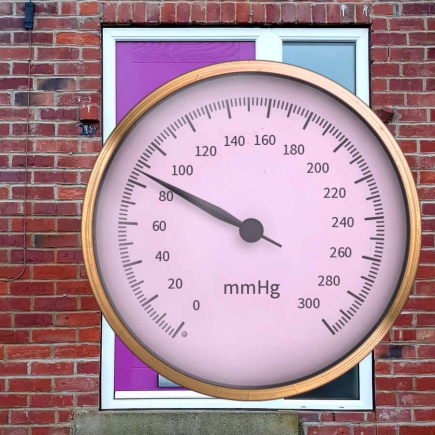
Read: **86** mmHg
